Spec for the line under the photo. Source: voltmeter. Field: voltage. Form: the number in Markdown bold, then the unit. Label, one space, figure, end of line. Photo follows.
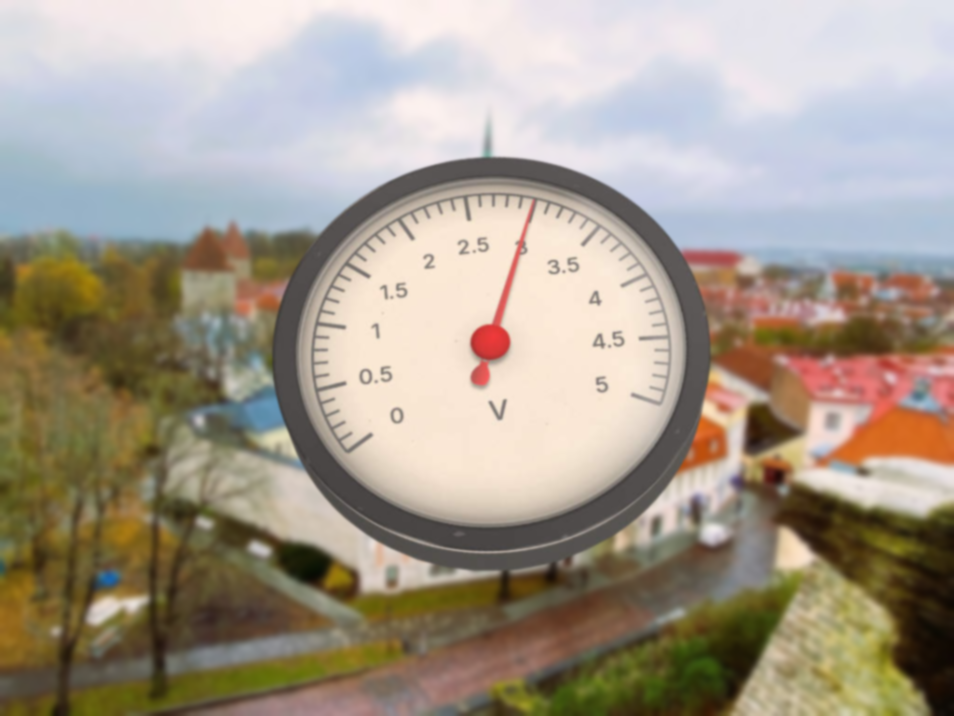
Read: **3** V
